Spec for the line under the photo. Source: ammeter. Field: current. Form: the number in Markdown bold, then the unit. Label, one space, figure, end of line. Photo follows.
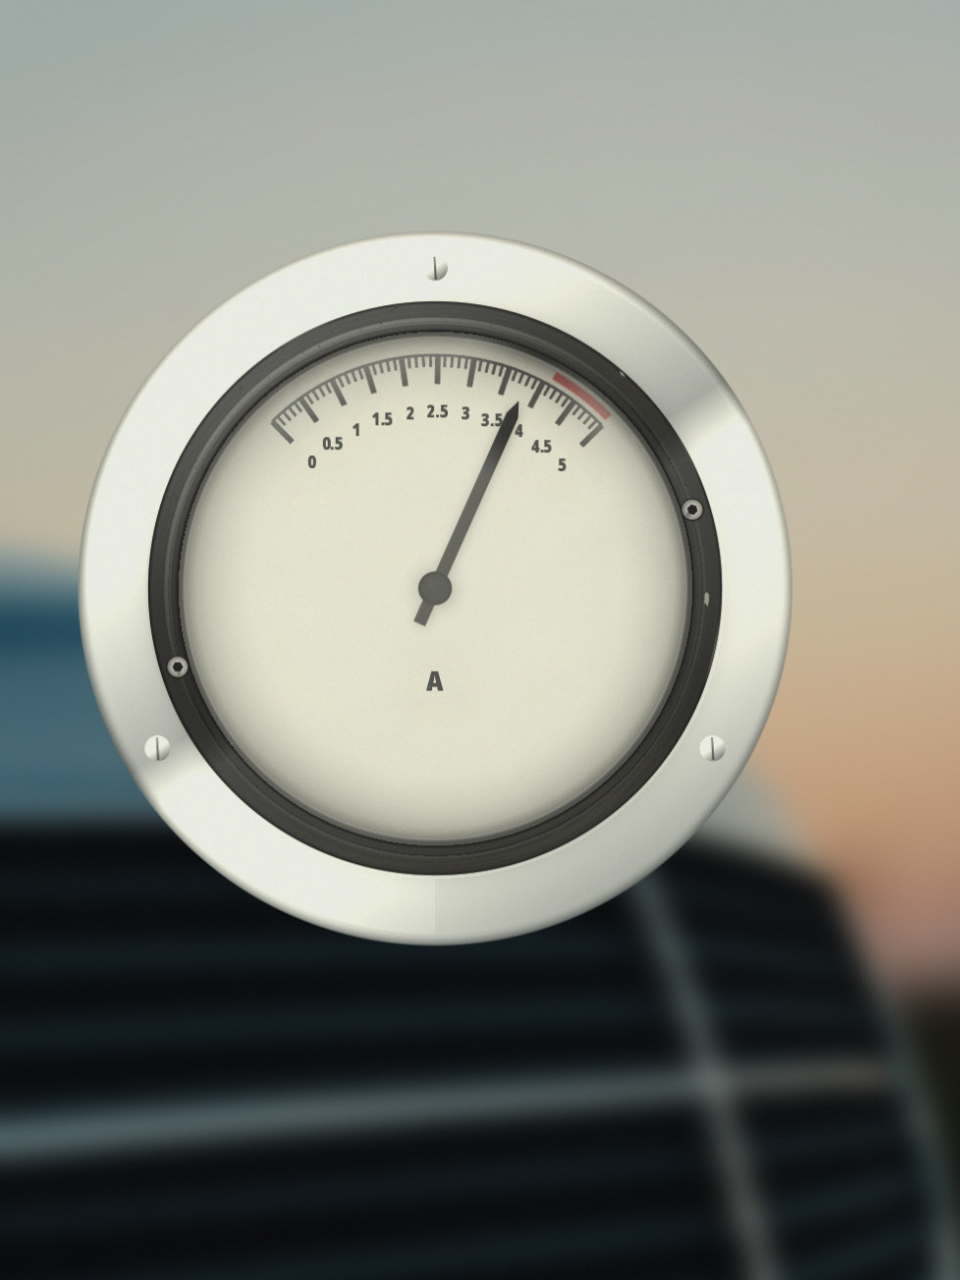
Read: **3.8** A
